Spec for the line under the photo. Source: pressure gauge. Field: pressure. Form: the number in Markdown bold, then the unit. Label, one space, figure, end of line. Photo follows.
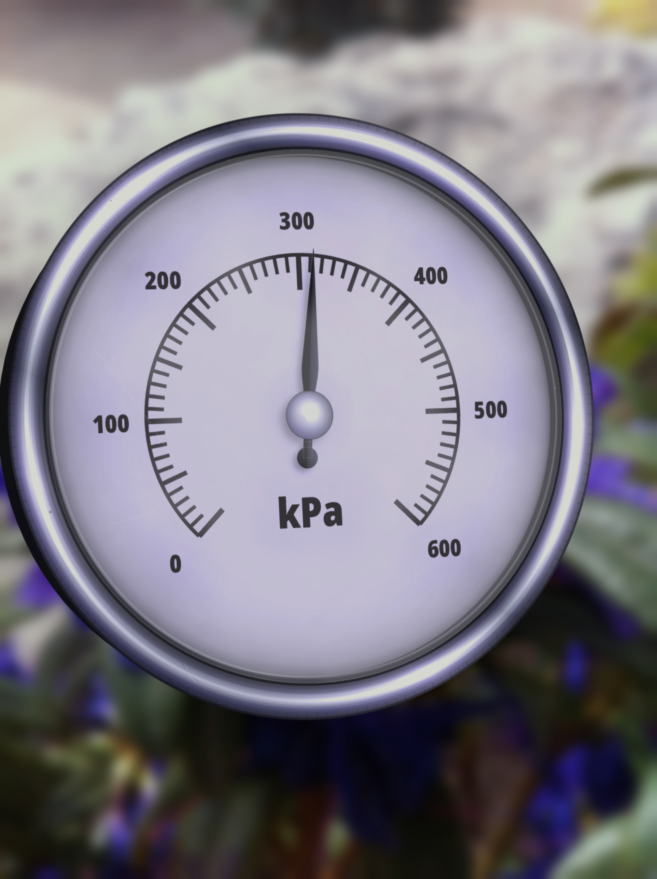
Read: **310** kPa
